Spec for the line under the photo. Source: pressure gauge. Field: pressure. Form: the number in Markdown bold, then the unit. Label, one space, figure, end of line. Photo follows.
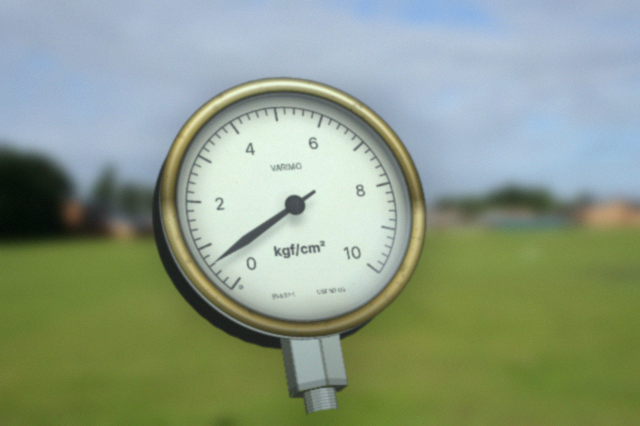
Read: **0.6** kg/cm²
